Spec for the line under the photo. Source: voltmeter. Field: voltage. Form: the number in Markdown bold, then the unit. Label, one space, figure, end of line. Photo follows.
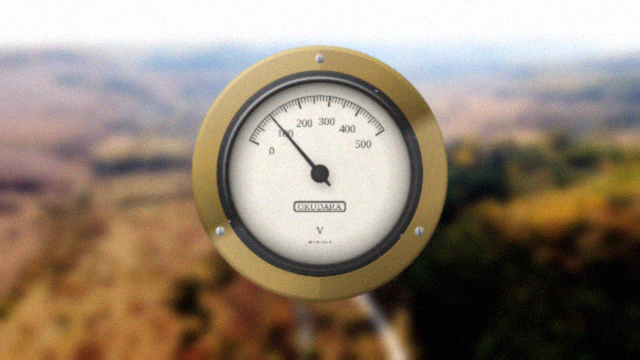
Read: **100** V
